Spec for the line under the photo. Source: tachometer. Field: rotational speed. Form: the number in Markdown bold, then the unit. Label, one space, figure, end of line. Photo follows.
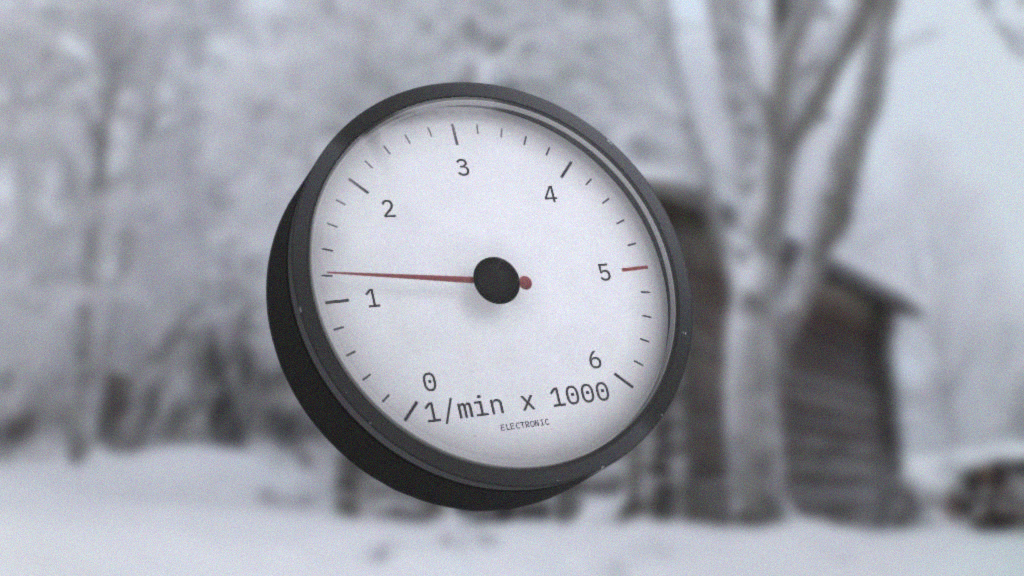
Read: **1200** rpm
